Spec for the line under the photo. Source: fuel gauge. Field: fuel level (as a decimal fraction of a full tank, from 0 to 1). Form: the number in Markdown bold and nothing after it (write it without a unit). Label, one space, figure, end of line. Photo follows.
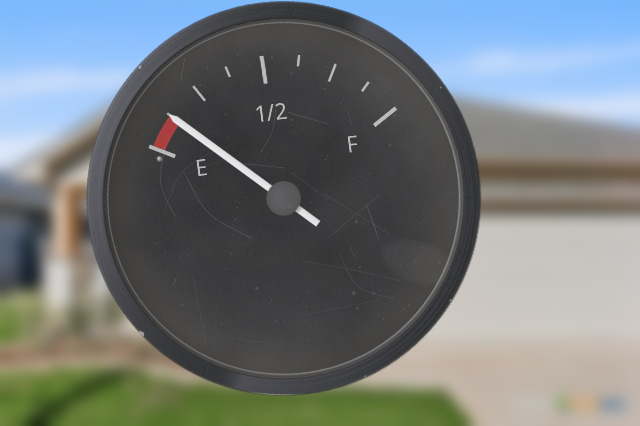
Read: **0.125**
